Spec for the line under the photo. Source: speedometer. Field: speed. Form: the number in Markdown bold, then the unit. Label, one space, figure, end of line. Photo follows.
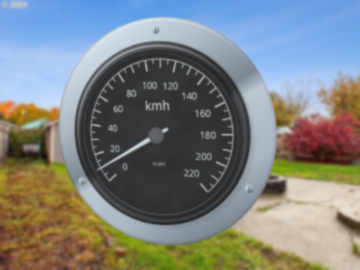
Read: **10** km/h
